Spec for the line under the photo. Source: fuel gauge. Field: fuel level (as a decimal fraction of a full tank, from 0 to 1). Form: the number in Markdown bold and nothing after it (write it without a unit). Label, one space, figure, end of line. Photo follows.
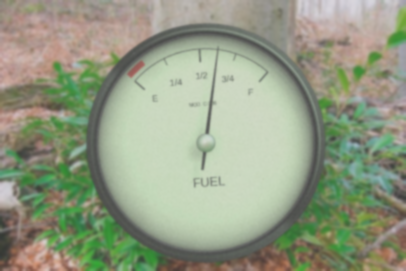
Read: **0.625**
